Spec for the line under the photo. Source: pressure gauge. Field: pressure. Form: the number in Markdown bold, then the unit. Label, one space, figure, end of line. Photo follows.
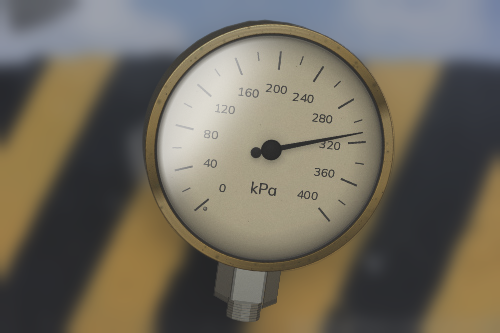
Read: **310** kPa
